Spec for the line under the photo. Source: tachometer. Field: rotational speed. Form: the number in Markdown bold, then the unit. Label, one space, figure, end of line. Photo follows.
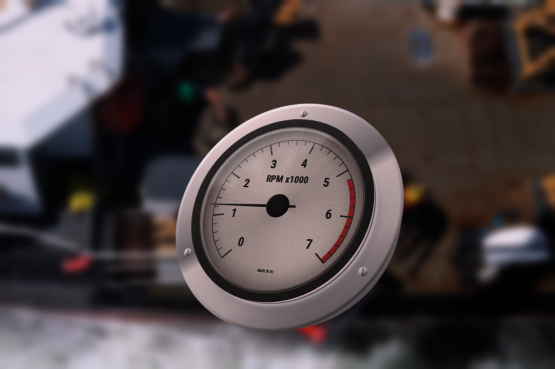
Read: **1200** rpm
